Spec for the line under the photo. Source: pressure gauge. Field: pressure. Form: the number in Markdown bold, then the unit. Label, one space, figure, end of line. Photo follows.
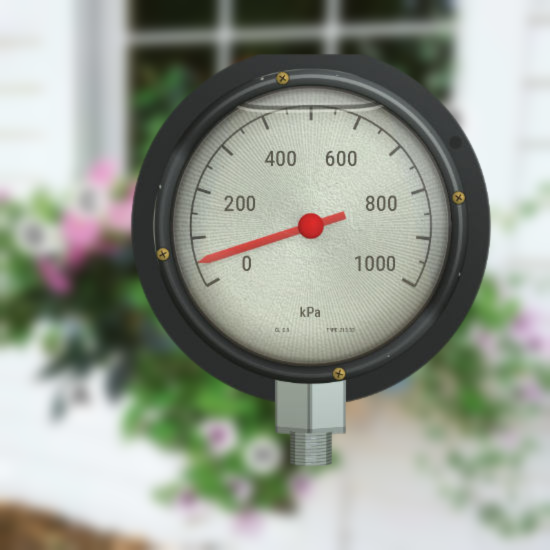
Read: **50** kPa
